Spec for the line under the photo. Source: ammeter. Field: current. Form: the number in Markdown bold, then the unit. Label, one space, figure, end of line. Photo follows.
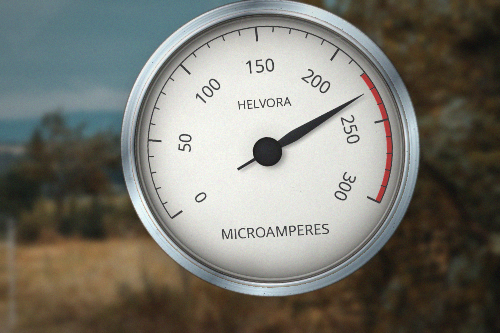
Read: **230** µA
